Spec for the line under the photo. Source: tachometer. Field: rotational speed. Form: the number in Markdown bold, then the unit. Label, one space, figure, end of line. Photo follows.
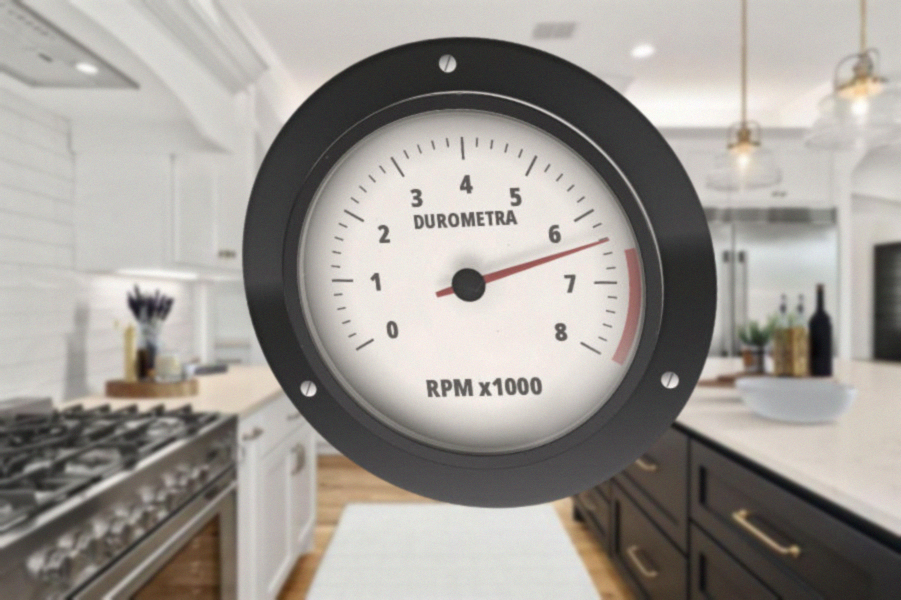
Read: **6400** rpm
